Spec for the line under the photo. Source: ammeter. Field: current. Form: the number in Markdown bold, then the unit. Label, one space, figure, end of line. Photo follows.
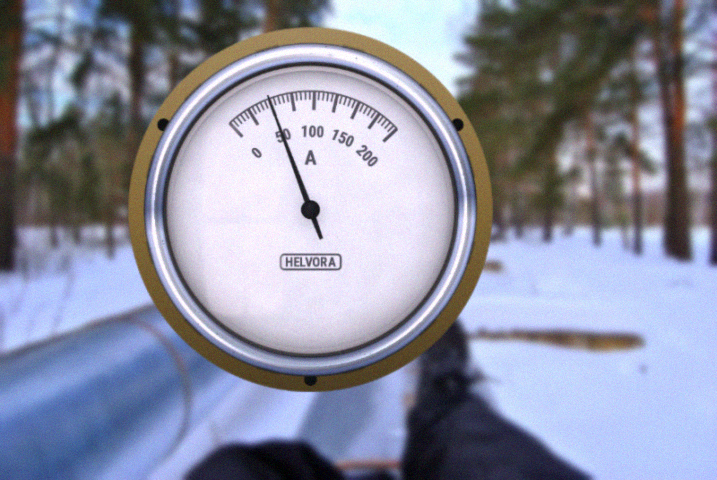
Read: **50** A
